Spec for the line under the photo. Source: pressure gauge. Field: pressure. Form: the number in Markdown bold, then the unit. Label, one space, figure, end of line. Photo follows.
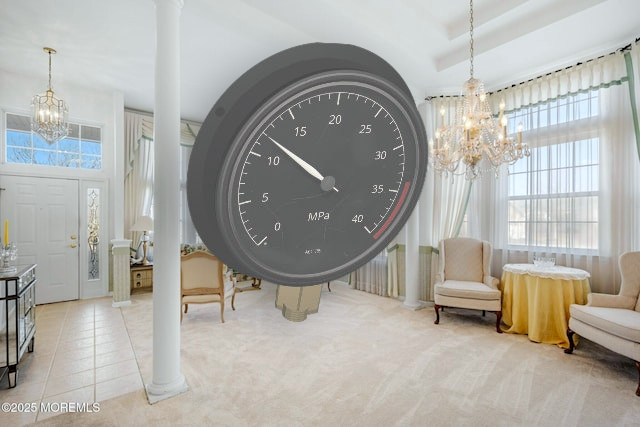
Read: **12** MPa
